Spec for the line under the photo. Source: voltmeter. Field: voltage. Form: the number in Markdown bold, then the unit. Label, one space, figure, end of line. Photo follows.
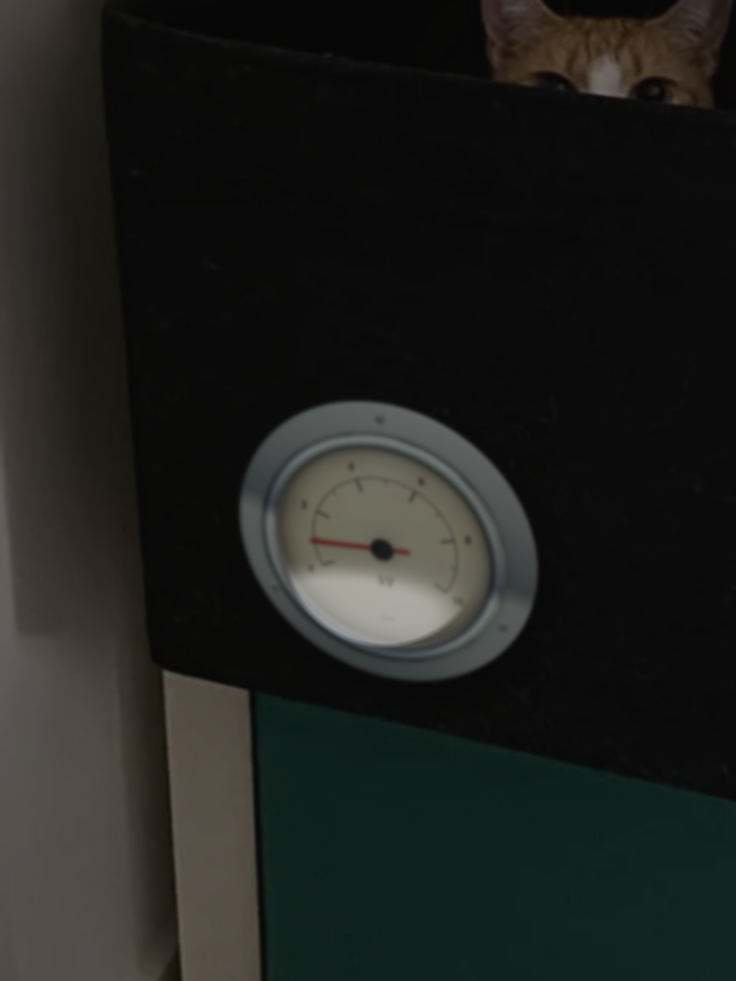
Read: **1** kV
